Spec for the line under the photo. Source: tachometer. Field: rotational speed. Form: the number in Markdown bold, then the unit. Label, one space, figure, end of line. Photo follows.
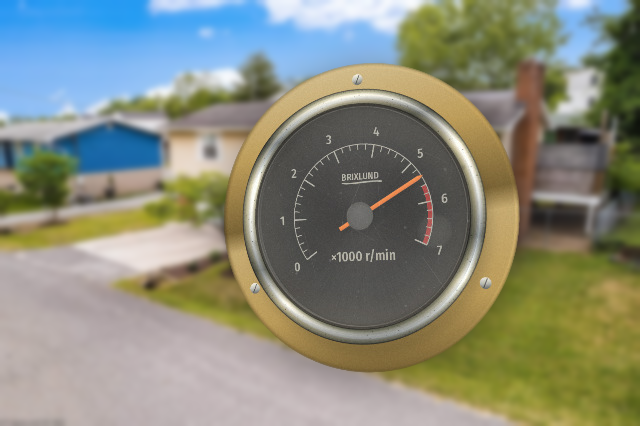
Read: **5400** rpm
